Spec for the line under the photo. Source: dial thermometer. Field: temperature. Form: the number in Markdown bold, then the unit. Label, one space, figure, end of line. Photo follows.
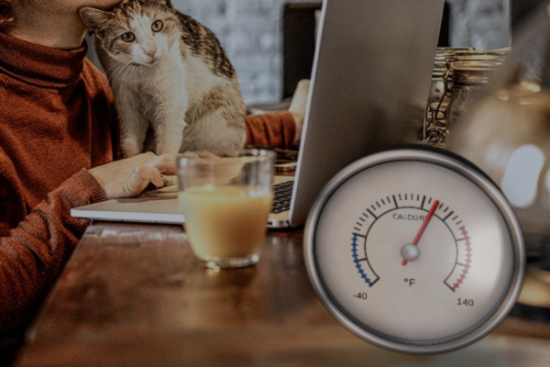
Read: **68** °F
